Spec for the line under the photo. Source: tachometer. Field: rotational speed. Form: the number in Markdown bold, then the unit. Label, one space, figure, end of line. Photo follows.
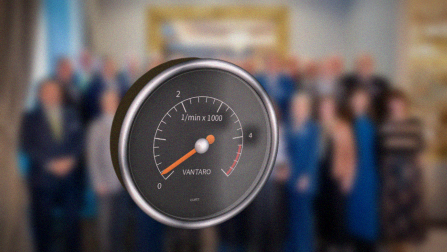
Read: **200** rpm
